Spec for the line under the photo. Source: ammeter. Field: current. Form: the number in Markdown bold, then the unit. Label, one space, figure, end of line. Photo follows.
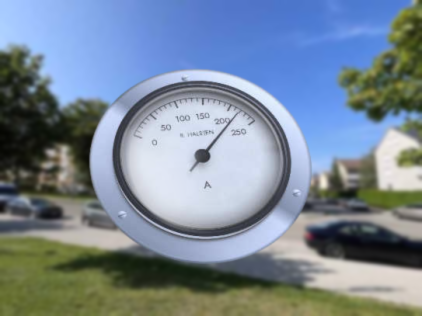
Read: **220** A
